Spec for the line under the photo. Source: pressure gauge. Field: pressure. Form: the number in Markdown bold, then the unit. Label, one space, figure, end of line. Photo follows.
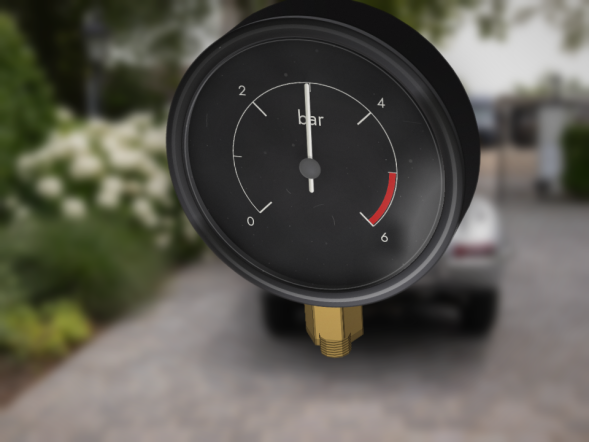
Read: **3** bar
